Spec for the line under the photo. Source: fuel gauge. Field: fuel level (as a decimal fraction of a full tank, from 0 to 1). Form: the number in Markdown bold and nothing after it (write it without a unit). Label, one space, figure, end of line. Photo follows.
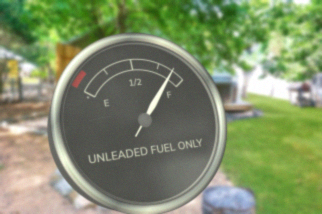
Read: **0.875**
